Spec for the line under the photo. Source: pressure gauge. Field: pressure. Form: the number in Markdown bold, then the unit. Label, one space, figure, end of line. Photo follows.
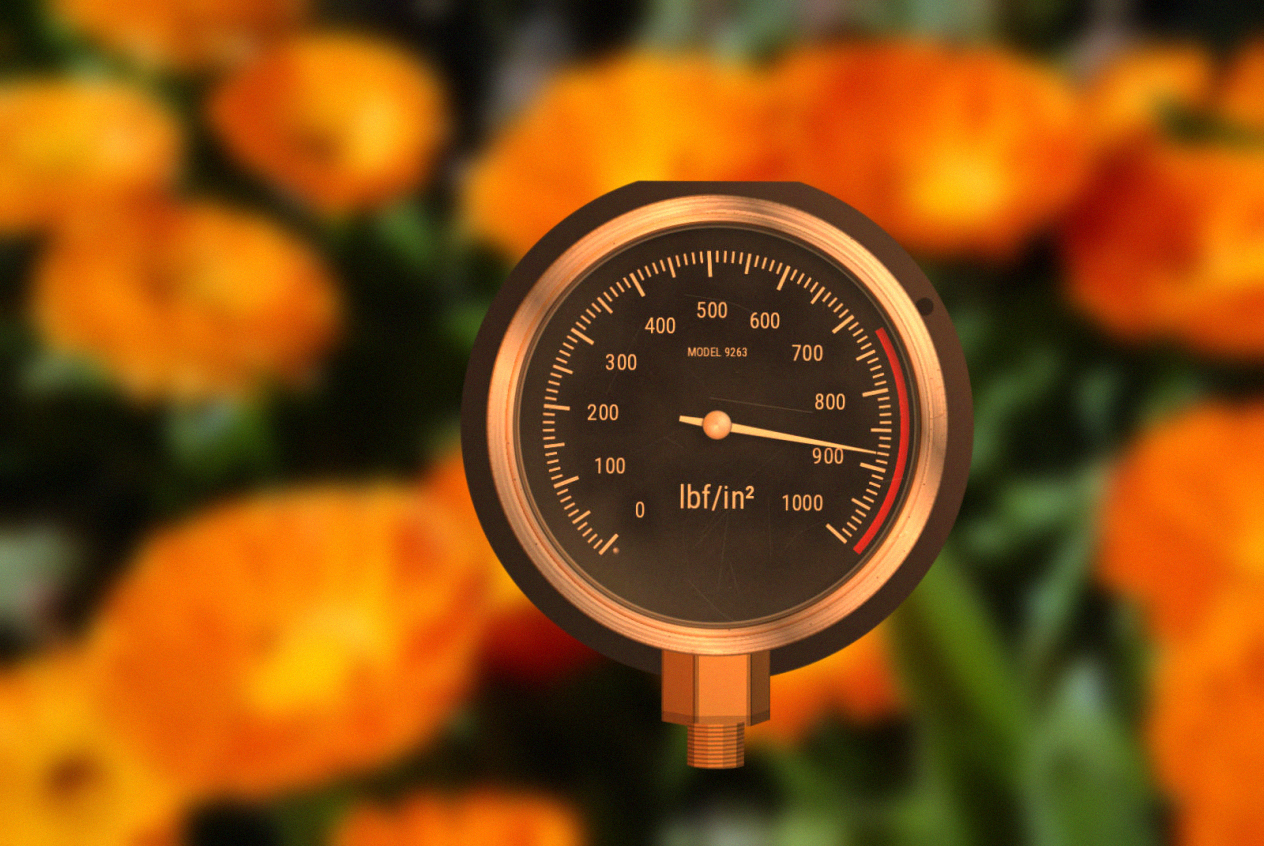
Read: **880** psi
